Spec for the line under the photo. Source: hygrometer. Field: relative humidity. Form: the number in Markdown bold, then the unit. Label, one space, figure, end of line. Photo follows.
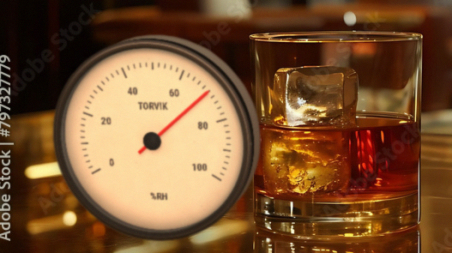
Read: **70** %
